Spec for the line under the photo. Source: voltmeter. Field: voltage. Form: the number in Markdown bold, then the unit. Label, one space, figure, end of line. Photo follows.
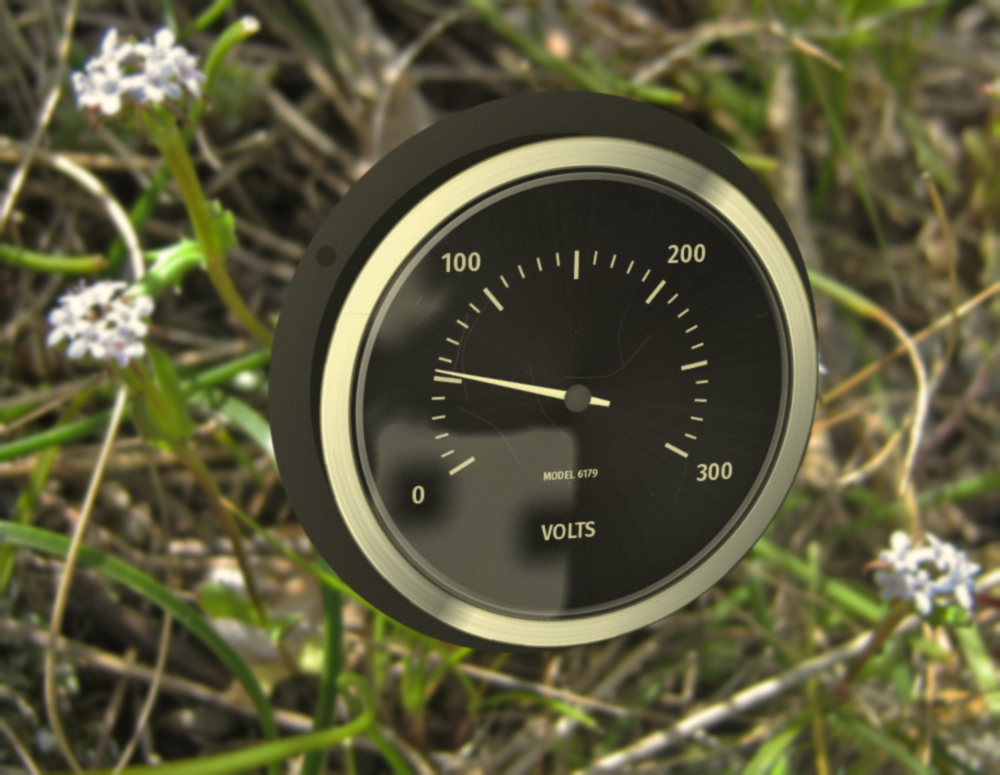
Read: **55** V
